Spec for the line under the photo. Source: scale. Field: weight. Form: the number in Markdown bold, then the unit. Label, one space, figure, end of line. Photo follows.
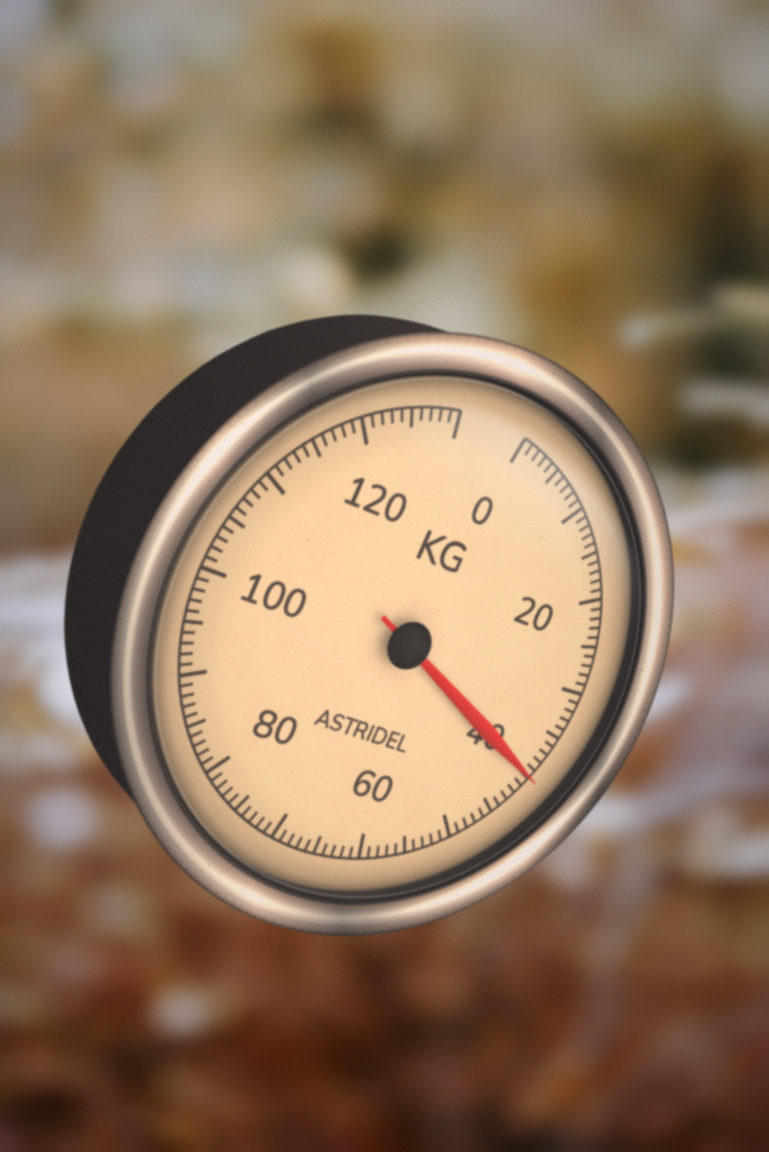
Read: **40** kg
